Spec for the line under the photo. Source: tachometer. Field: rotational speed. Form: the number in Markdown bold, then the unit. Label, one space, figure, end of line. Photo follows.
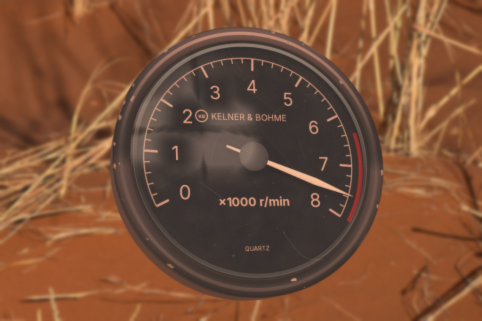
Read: **7600** rpm
